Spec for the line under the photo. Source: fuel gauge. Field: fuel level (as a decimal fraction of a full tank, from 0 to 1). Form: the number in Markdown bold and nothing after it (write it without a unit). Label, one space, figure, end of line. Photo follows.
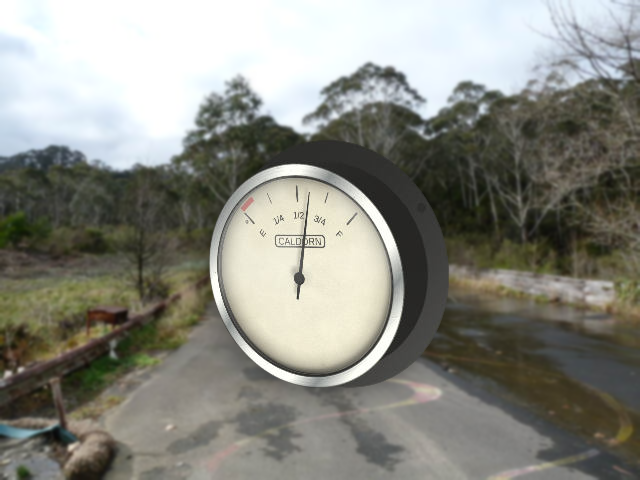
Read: **0.625**
